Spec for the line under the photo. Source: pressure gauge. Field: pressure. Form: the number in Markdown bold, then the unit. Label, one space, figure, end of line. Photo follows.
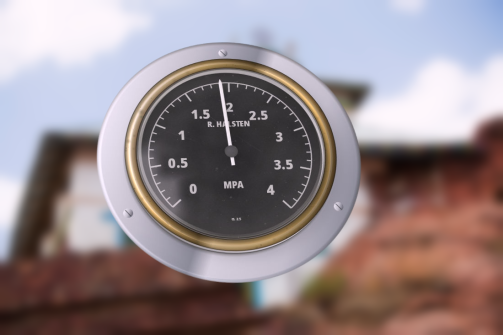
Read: **1.9** MPa
